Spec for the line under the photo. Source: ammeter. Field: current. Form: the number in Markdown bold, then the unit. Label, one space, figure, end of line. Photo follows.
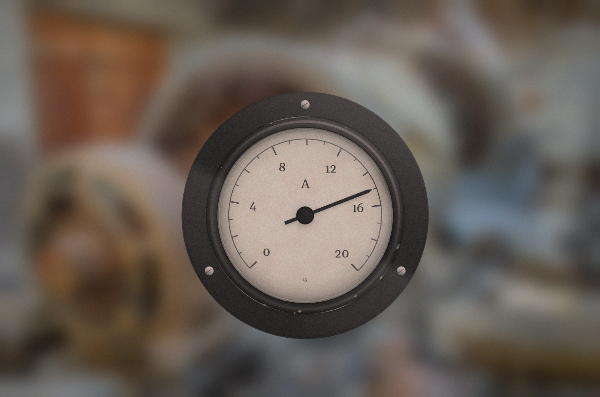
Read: **15** A
